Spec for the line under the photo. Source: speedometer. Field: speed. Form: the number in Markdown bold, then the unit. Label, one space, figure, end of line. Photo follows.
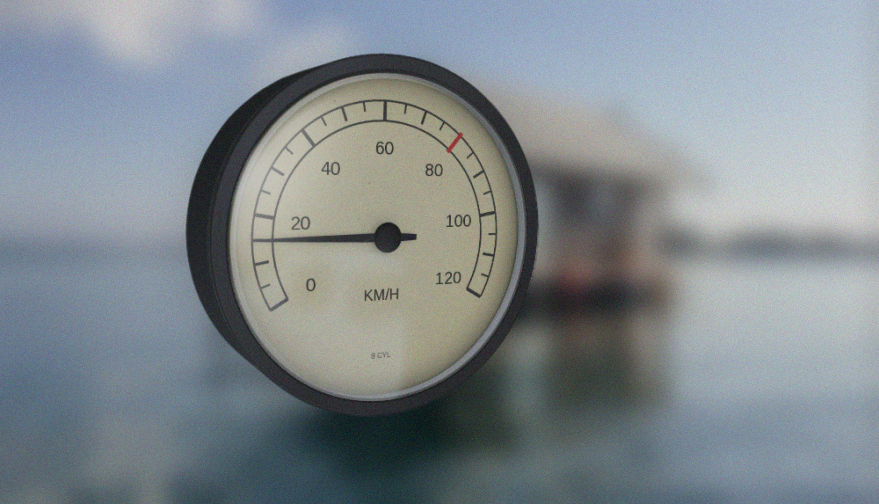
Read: **15** km/h
